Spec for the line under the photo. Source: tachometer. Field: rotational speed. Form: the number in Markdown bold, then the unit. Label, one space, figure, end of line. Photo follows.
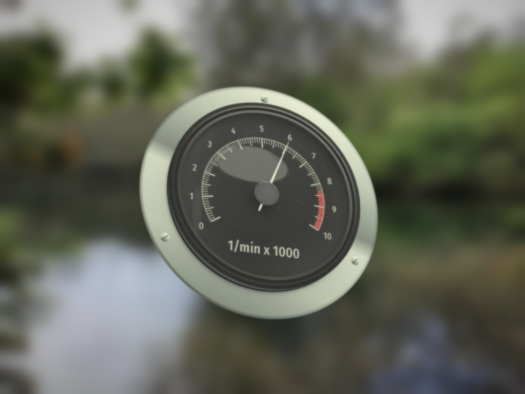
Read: **6000** rpm
